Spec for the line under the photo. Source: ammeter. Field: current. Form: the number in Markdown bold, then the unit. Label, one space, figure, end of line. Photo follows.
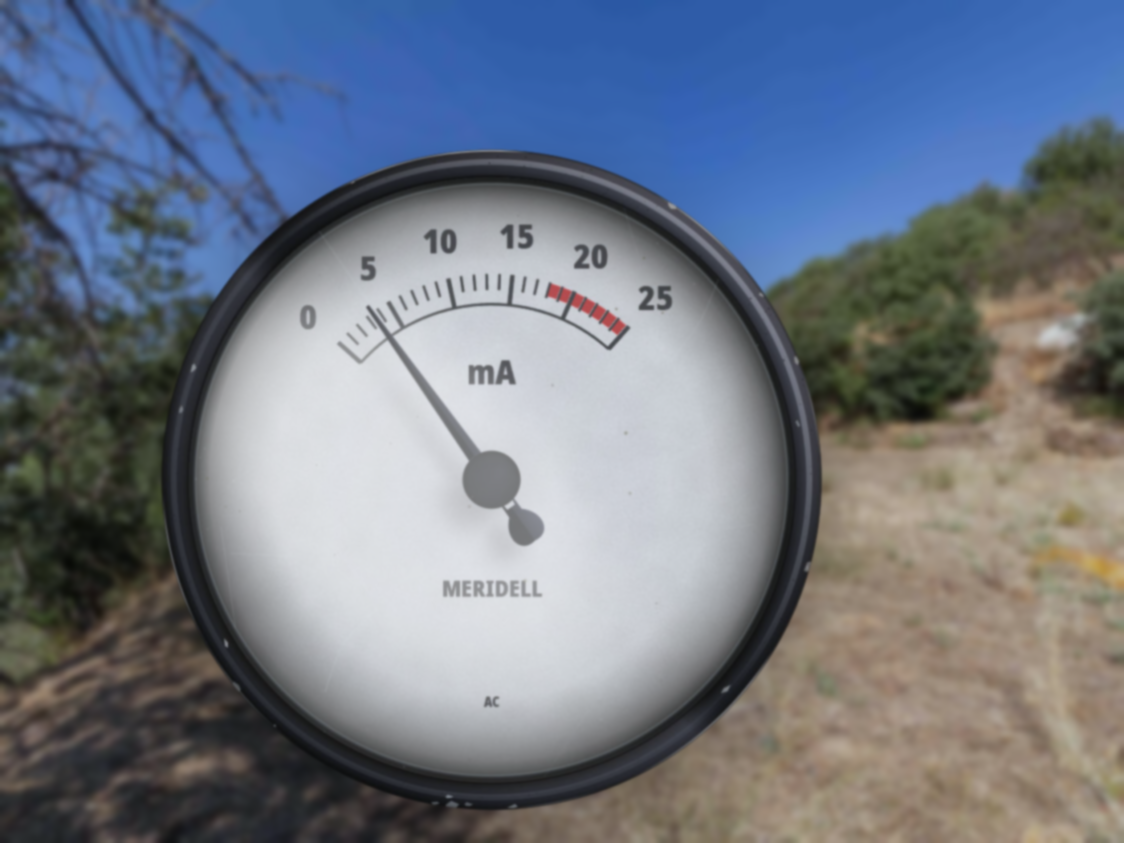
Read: **3.5** mA
